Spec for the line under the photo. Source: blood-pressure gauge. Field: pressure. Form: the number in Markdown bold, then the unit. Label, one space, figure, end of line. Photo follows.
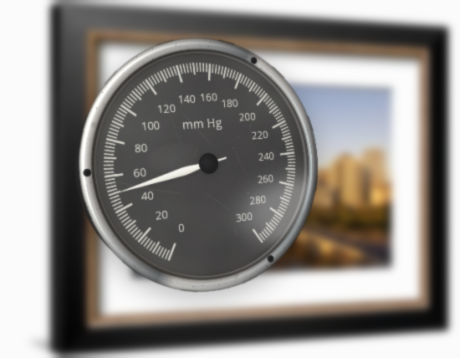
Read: **50** mmHg
